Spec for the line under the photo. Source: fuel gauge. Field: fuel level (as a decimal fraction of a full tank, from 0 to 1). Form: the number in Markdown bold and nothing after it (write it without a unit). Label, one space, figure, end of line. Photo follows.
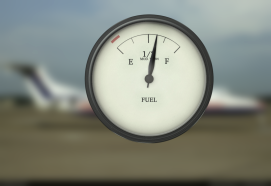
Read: **0.625**
